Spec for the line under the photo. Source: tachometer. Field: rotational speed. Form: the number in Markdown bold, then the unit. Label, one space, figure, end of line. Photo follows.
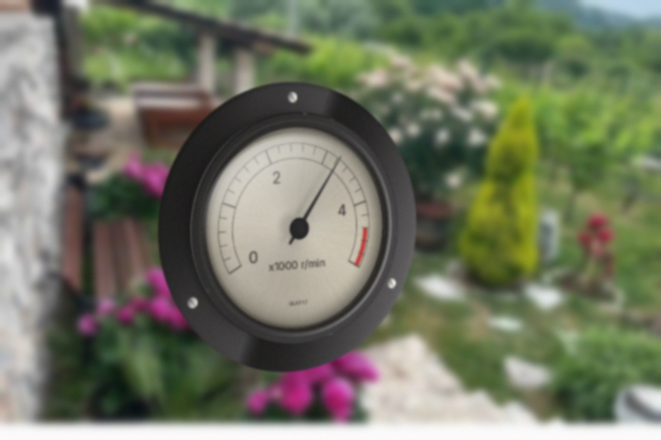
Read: **3200** rpm
